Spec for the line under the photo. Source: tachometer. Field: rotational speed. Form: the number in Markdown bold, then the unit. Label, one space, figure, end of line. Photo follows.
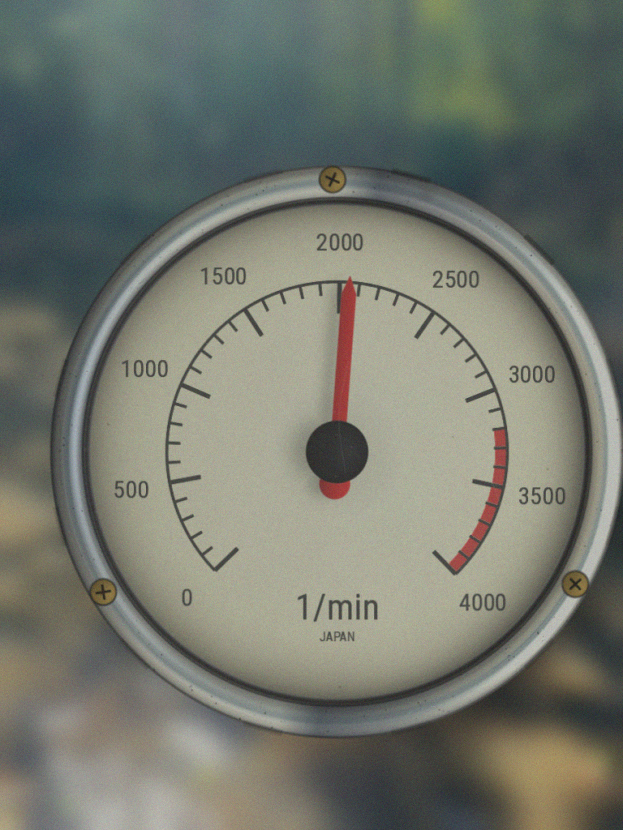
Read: **2050** rpm
